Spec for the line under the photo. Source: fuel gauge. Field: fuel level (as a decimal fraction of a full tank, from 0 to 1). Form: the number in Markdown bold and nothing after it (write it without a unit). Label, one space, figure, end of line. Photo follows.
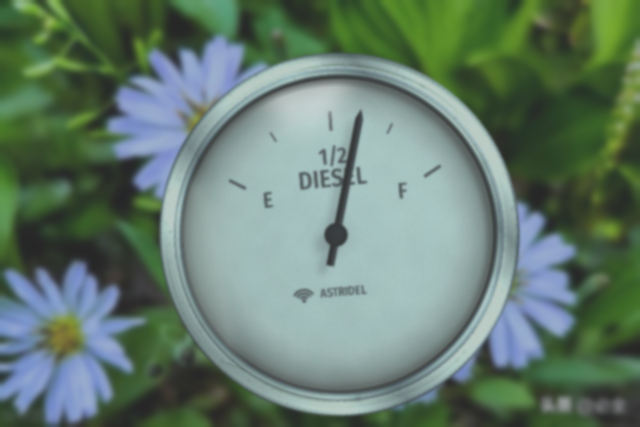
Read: **0.625**
